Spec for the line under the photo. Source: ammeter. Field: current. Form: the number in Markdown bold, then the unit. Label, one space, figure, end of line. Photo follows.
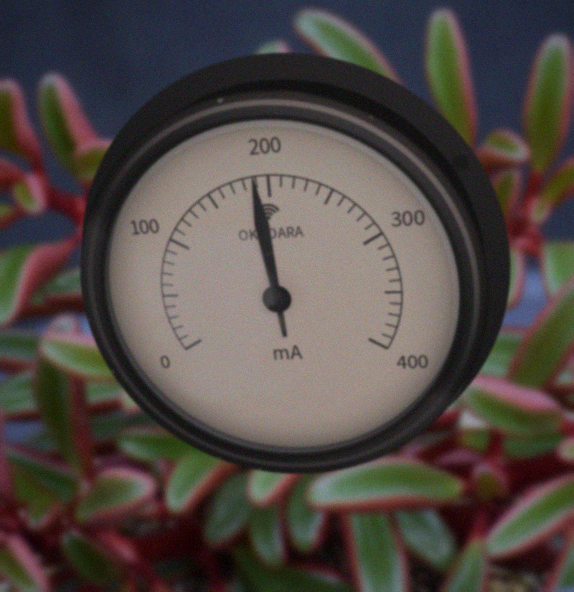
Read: **190** mA
